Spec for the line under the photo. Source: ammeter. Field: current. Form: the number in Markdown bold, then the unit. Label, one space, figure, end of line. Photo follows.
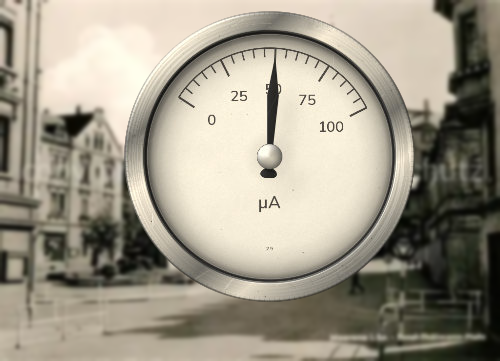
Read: **50** µA
